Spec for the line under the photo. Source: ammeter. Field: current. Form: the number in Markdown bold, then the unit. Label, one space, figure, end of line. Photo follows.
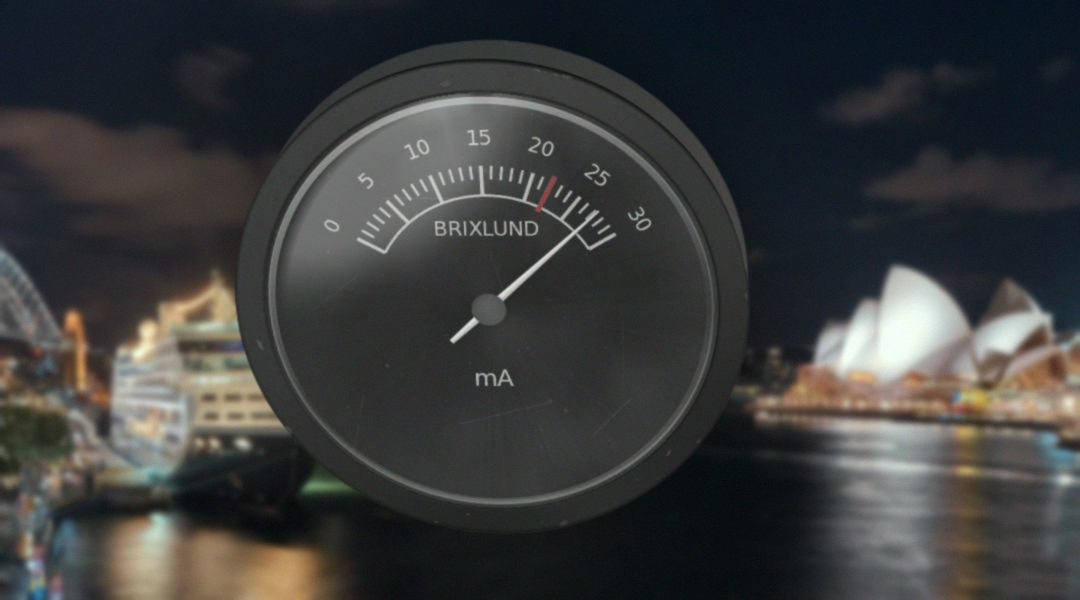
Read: **27** mA
